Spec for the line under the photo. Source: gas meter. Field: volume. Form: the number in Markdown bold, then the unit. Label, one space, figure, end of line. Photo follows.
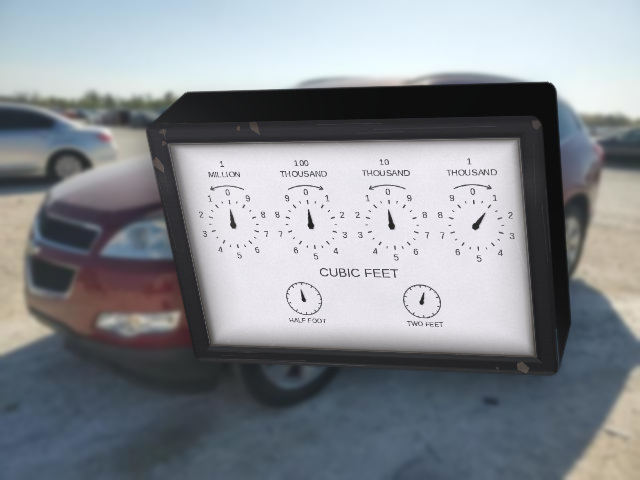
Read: **100** ft³
